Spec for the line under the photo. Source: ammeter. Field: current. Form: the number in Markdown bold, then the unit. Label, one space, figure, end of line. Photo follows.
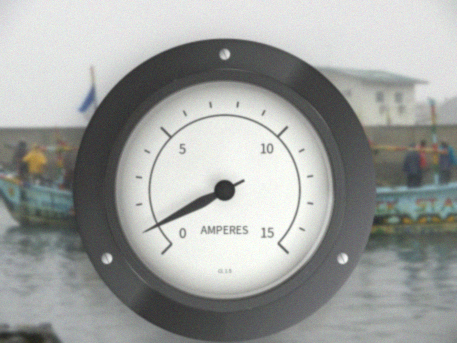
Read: **1** A
